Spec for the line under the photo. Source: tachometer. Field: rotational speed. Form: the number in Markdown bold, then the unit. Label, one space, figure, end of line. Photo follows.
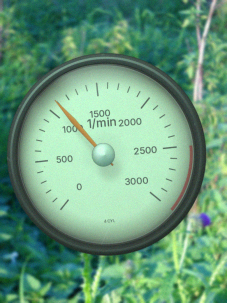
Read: **1100** rpm
